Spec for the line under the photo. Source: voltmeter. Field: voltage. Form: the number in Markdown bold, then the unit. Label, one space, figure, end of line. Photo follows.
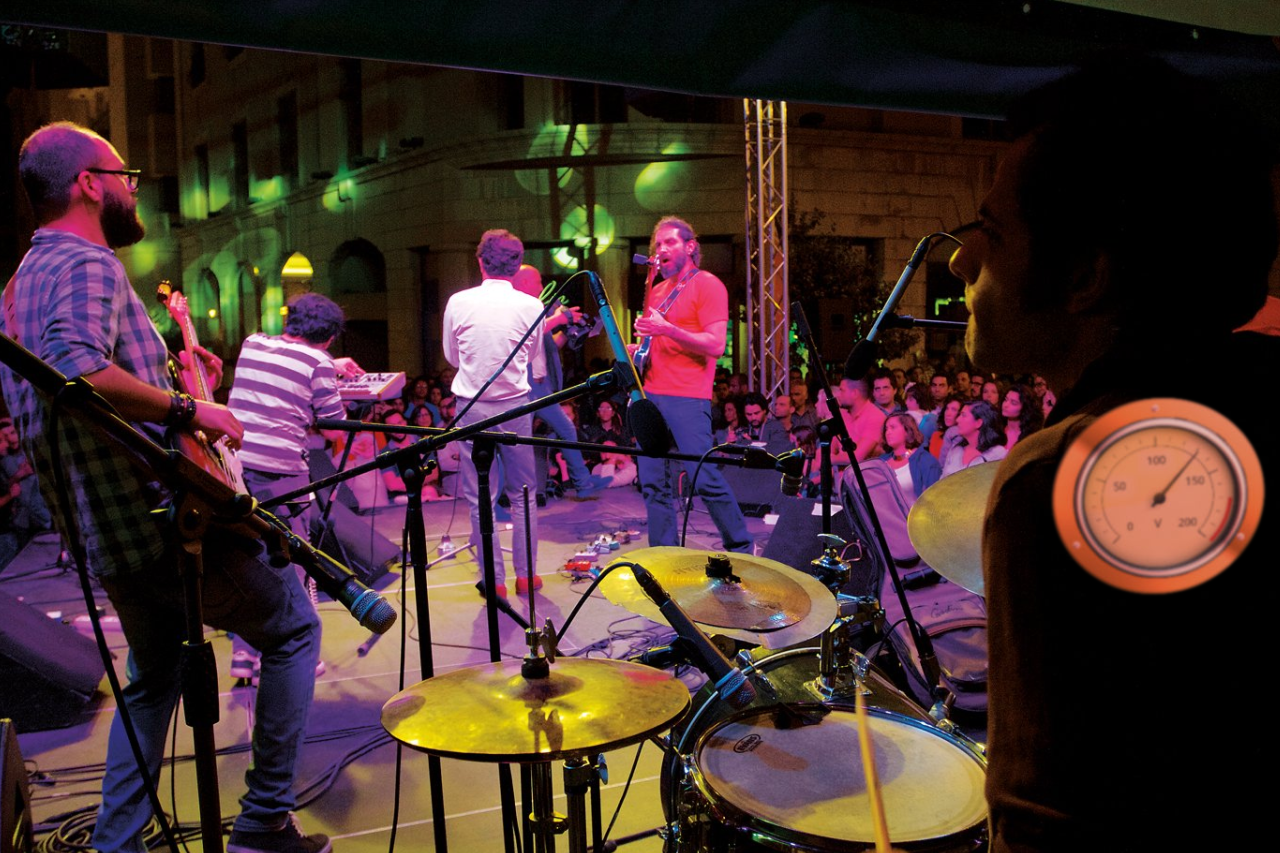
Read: **130** V
